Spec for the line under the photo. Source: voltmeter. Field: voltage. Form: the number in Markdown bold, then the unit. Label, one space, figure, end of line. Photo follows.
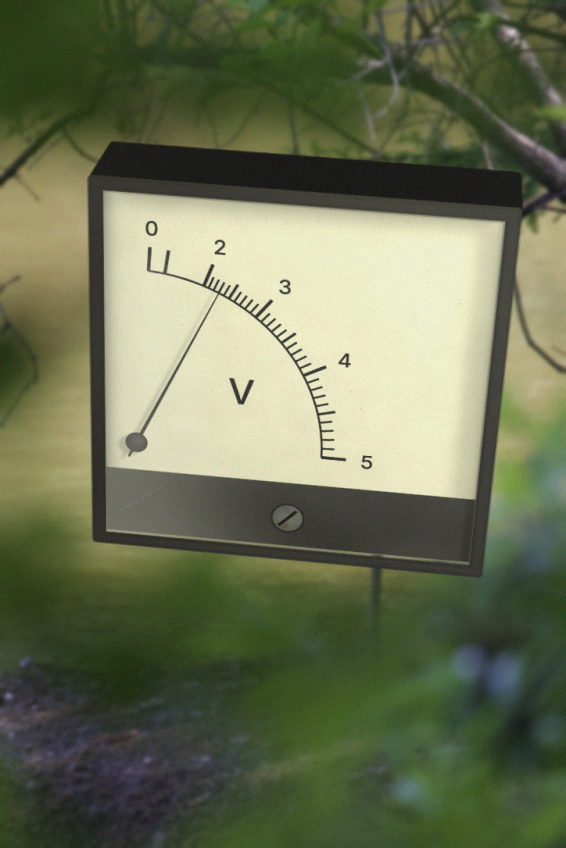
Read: **2.3** V
